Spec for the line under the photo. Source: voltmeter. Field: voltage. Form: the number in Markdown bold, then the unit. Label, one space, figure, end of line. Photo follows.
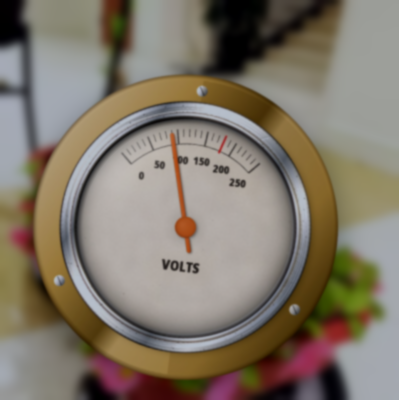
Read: **90** V
